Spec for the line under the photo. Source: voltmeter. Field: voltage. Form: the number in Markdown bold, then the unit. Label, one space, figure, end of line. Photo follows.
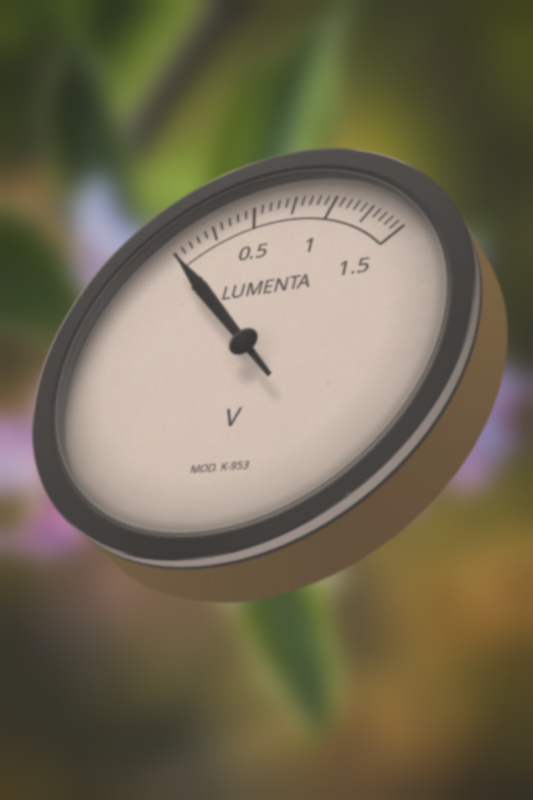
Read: **0** V
